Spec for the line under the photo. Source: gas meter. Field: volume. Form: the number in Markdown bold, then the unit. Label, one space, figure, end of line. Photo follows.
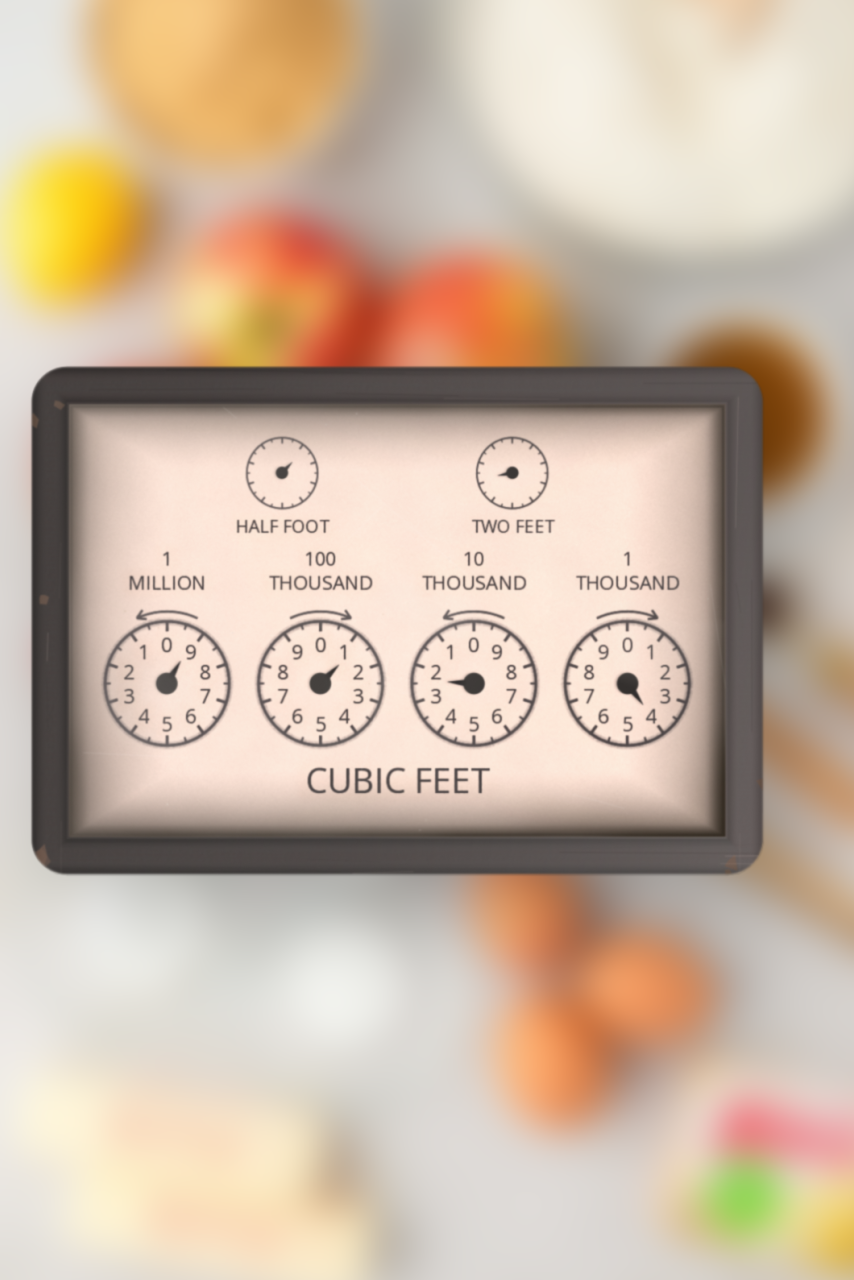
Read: **912400** ft³
